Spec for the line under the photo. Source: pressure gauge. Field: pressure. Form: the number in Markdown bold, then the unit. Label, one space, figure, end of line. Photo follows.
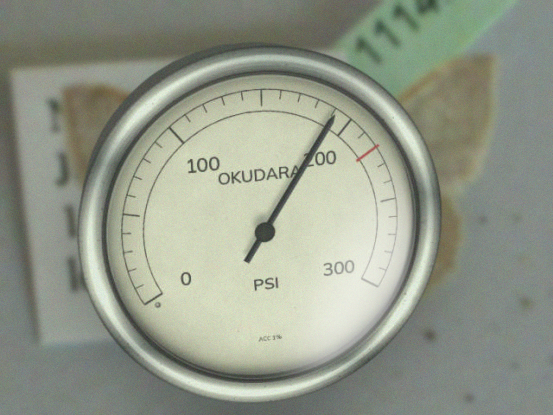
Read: **190** psi
